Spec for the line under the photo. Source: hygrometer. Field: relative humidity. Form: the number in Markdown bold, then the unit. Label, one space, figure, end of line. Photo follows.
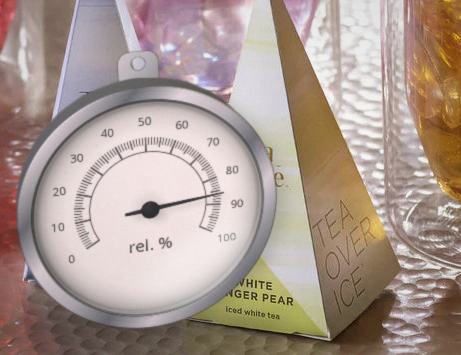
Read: **85** %
